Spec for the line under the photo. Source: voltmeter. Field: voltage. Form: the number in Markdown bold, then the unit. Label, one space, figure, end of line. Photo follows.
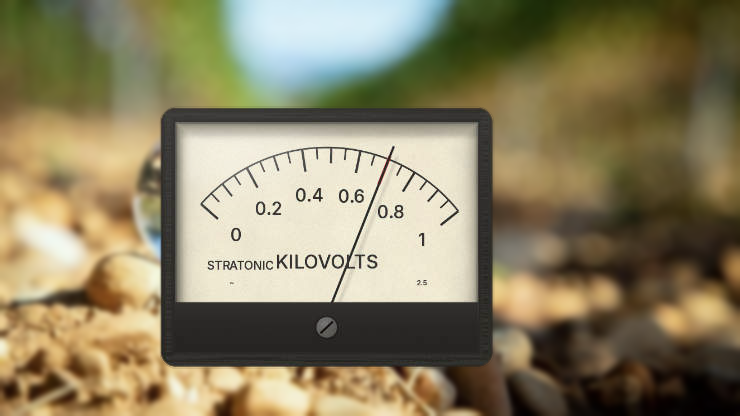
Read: **0.7** kV
